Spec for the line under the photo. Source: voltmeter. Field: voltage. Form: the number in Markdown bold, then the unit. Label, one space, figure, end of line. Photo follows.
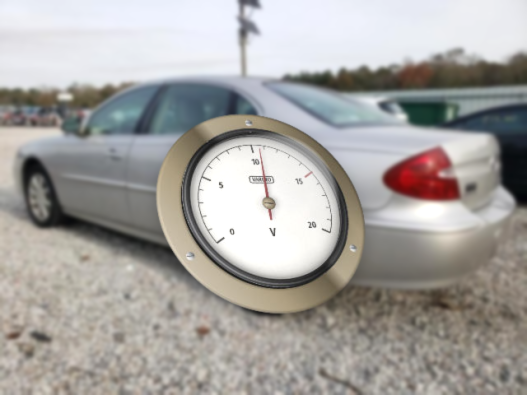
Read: **10.5** V
